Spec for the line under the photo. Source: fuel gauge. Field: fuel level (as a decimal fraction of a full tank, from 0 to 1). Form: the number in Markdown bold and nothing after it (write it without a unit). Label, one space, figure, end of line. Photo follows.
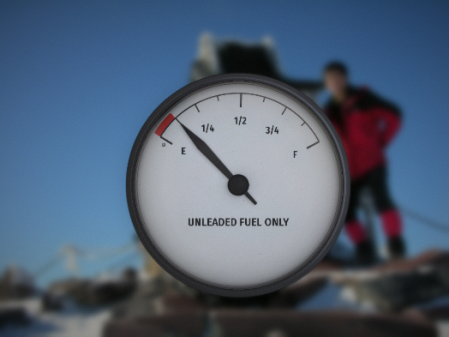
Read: **0.125**
